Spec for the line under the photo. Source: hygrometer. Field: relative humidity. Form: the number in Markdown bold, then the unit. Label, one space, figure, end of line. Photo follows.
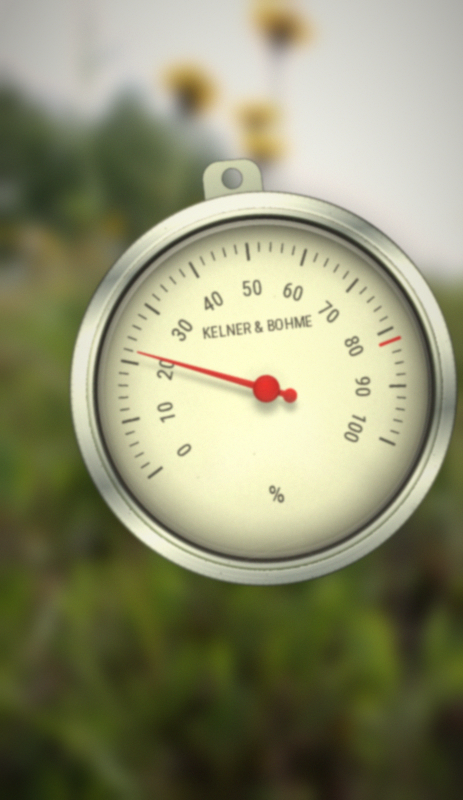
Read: **22** %
